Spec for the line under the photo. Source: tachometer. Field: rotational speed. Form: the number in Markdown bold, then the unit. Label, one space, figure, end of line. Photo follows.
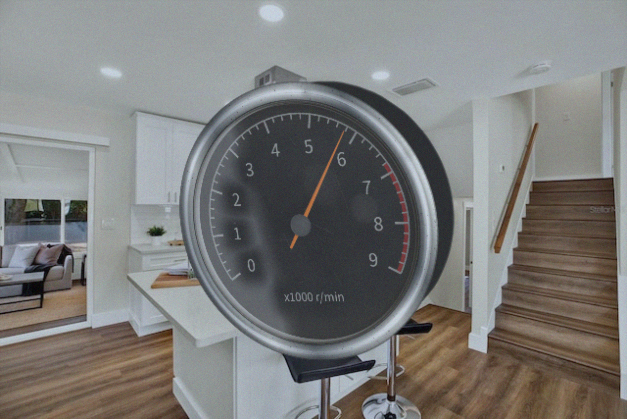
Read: **5800** rpm
